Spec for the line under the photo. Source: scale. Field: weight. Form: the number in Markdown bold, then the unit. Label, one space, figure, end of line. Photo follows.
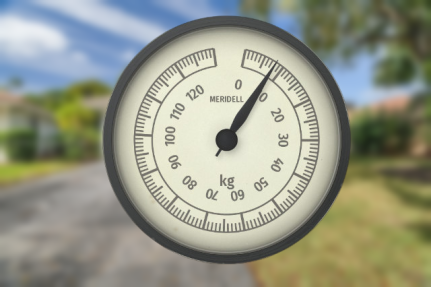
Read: **8** kg
